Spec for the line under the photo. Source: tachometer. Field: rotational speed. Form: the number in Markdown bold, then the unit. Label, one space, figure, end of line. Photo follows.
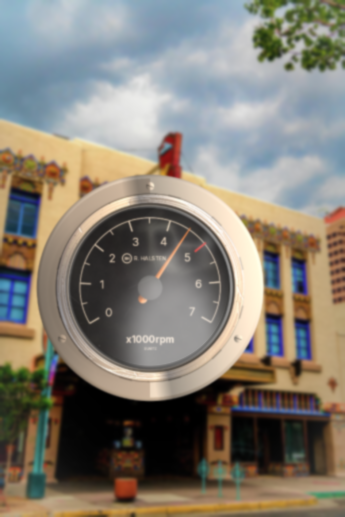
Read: **4500** rpm
